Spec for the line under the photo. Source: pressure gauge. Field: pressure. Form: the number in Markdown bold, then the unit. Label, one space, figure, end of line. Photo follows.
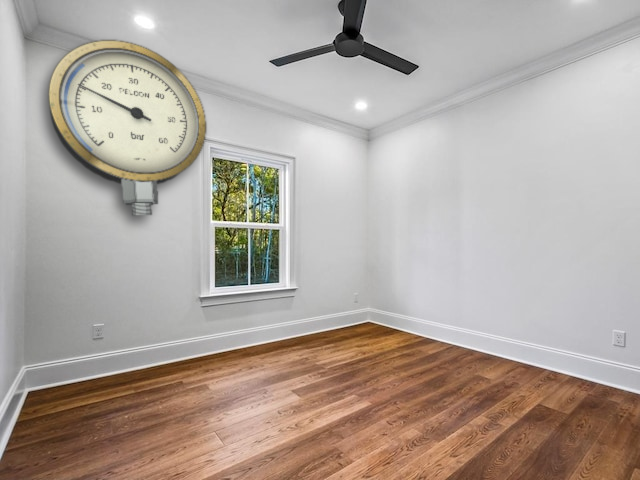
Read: **15** bar
